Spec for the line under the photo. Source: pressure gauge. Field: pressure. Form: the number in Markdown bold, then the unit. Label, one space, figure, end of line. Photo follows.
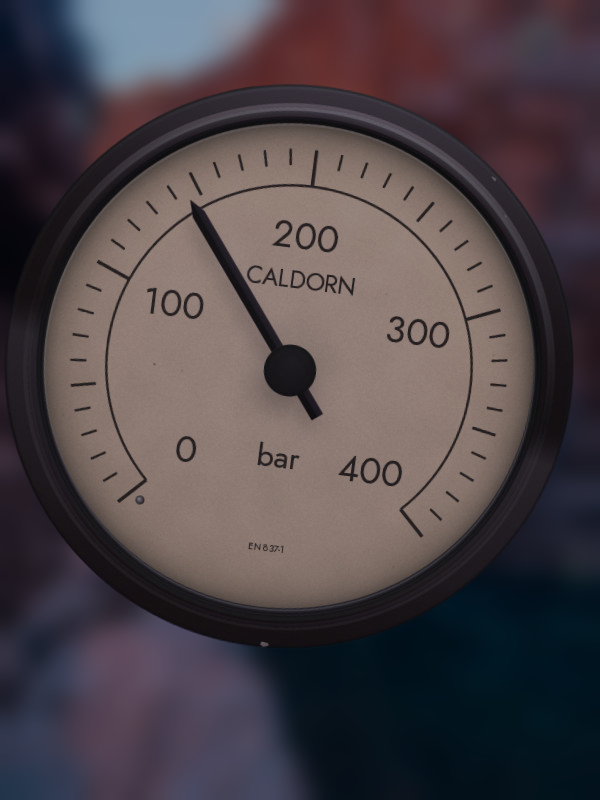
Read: **145** bar
